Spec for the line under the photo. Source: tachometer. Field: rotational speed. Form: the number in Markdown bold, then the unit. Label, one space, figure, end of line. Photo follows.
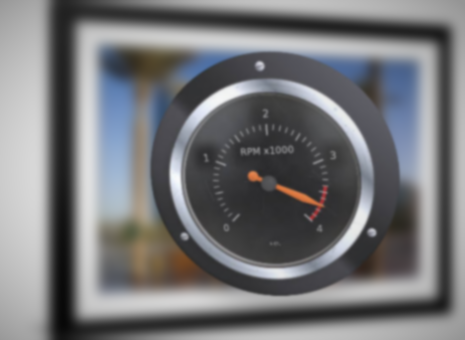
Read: **3700** rpm
